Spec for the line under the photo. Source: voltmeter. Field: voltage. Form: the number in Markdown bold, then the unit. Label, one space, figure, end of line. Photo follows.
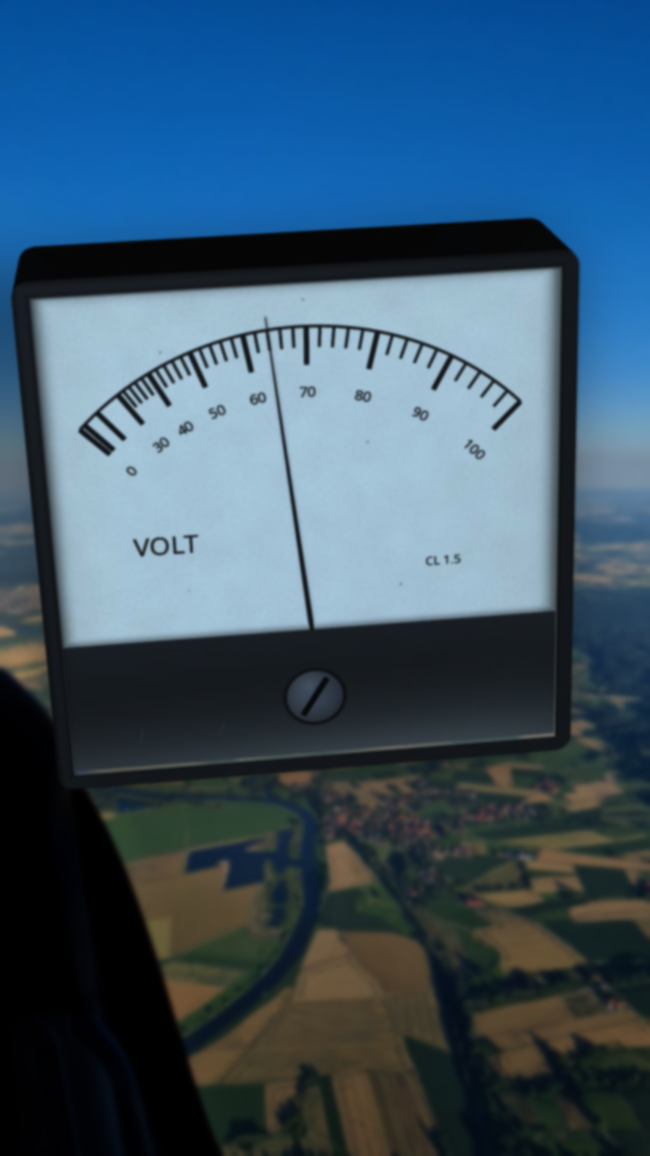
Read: **64** V
